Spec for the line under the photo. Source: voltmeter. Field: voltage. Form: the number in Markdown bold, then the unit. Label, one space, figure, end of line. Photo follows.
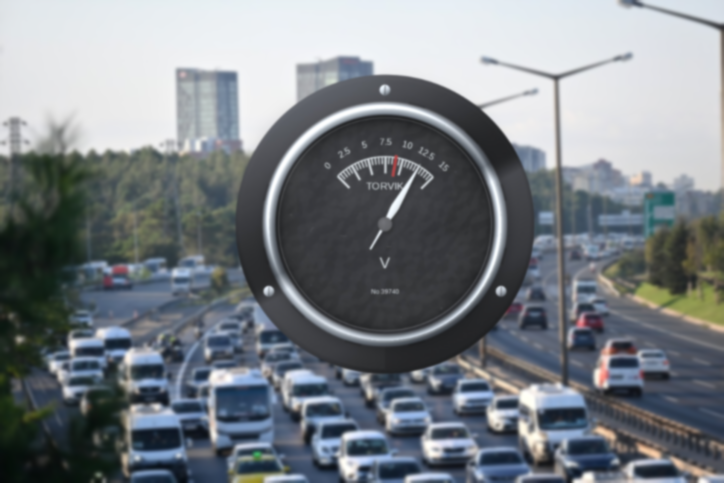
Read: **12.5** V
